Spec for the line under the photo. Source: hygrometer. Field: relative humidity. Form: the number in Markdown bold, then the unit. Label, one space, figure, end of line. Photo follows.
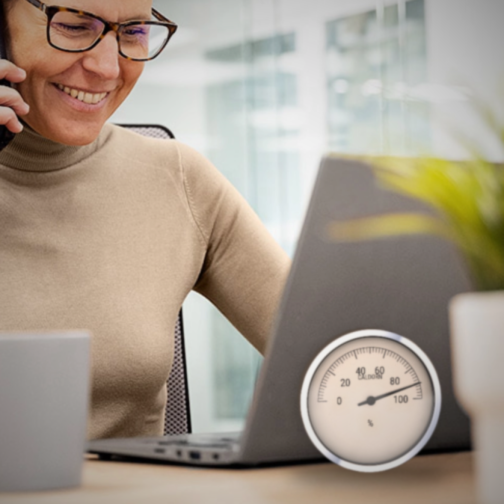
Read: **90** %
